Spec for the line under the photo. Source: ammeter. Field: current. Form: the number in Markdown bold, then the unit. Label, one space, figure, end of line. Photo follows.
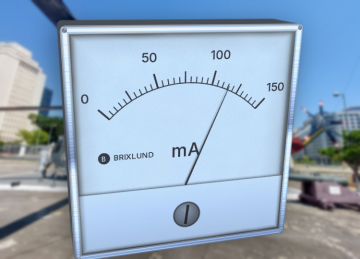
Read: **115** mA
